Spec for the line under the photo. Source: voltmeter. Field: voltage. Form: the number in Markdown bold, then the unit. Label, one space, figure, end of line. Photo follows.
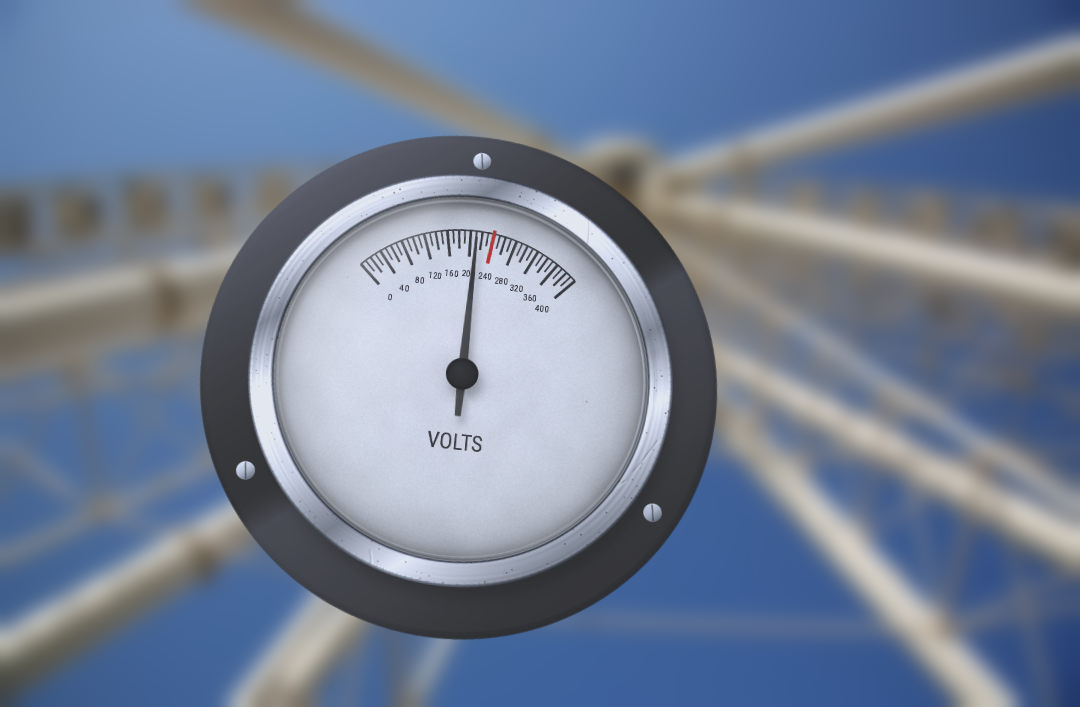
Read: **210** V
